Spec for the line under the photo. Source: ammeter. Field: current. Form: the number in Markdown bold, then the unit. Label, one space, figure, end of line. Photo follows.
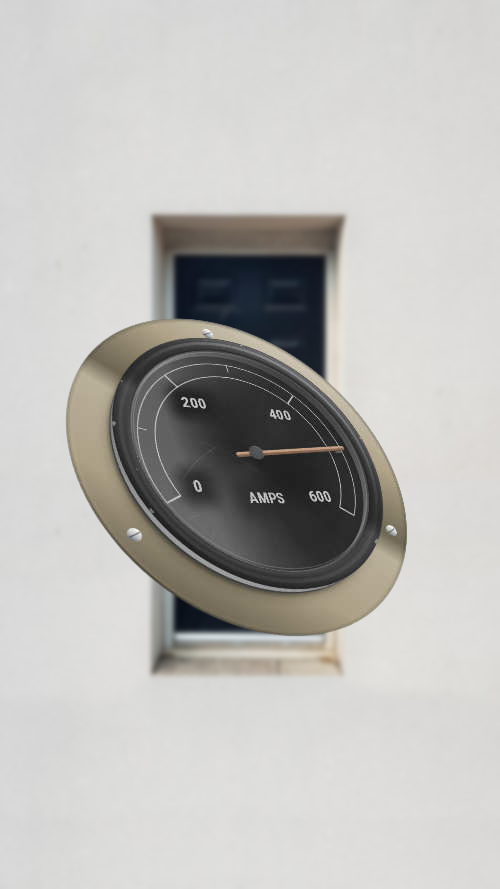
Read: **500** A
